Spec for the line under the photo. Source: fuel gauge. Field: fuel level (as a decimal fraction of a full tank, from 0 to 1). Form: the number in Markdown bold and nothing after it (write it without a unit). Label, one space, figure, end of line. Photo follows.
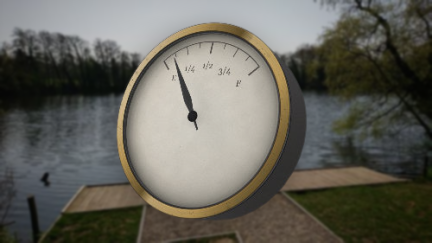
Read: **0.125**
